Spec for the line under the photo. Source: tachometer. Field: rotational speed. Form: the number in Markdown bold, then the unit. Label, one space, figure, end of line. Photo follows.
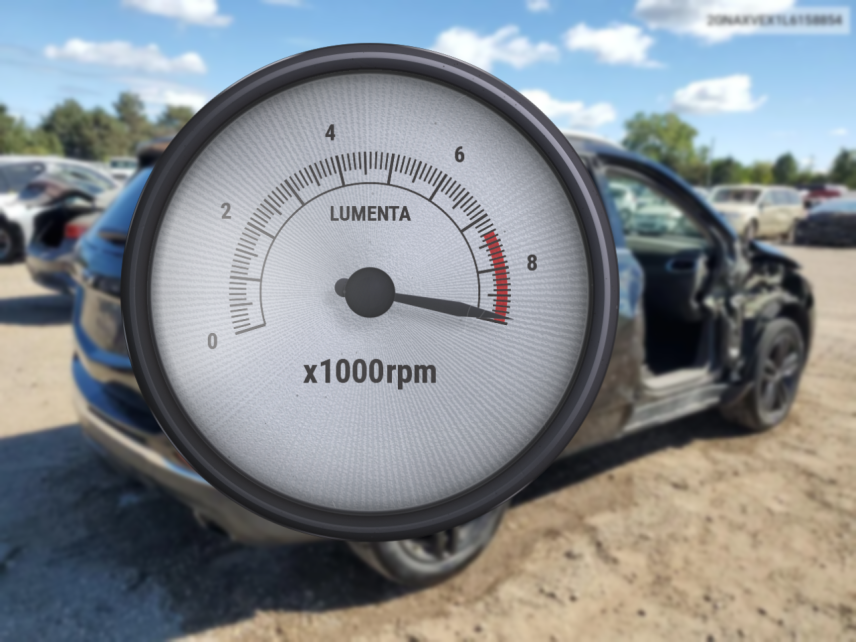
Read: **8900** rpm
